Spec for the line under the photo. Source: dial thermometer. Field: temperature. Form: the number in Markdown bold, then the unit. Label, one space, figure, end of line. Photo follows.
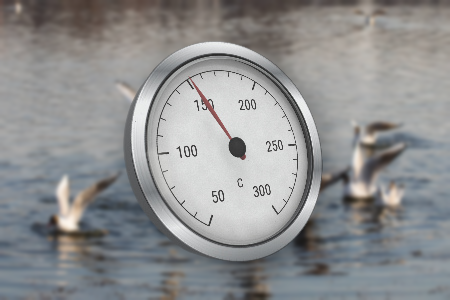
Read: **150** °C
